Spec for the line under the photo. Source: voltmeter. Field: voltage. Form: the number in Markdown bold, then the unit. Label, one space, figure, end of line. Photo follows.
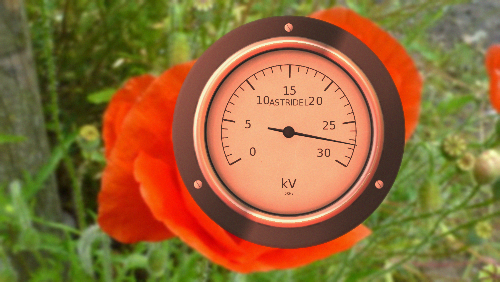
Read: **27.5** kV
